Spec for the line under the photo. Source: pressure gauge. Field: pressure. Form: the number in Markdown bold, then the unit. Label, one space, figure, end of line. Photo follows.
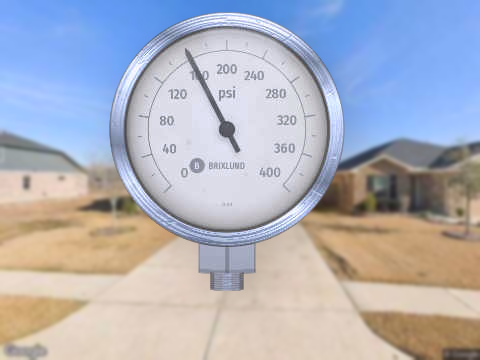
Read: **160** psi
